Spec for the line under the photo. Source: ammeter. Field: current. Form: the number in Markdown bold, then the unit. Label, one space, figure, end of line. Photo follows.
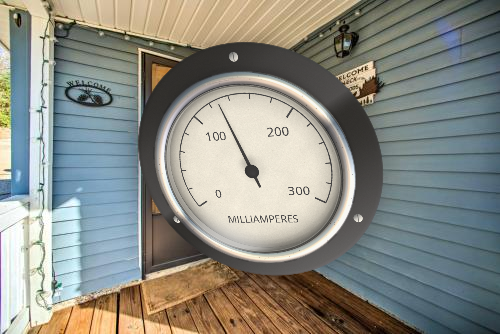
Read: **130** mA
